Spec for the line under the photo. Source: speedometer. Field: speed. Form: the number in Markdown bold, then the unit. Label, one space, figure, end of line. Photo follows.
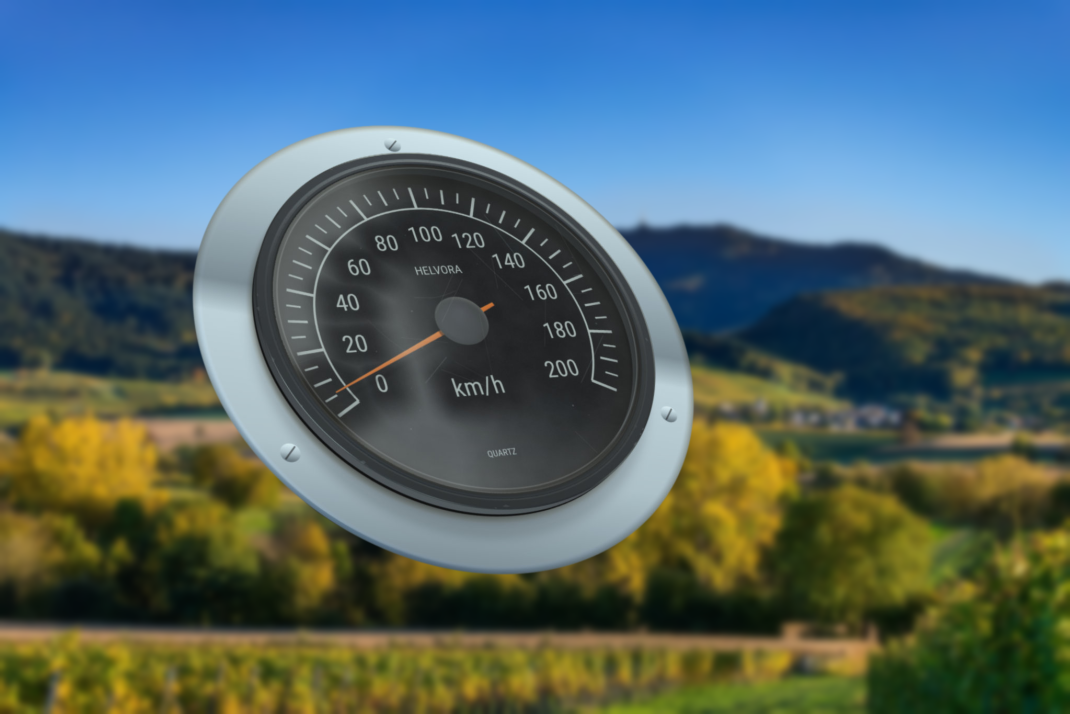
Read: **5** km/h
